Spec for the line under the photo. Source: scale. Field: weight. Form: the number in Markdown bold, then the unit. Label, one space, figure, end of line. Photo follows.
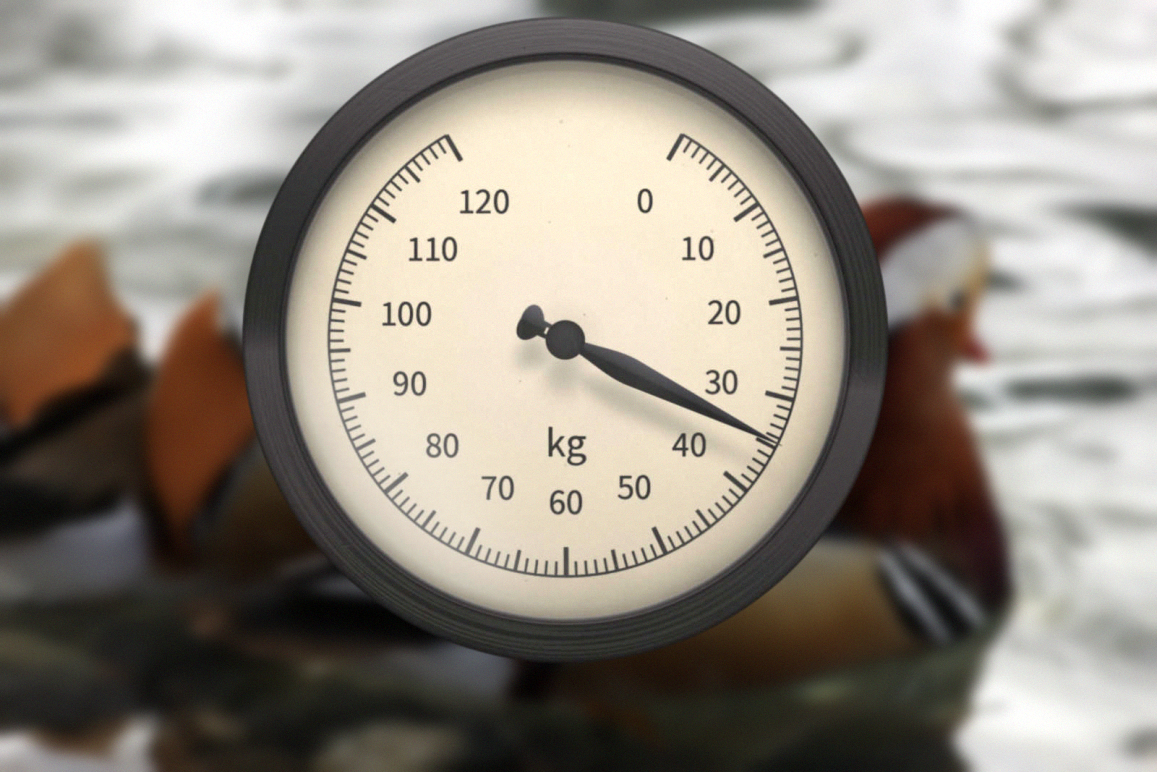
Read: **34.5** kg
